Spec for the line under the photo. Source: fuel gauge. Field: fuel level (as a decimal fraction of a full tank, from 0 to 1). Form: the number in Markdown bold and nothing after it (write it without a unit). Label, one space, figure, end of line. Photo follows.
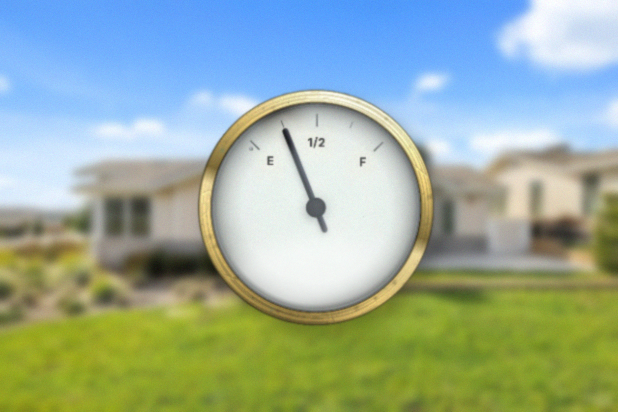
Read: **0.25**
